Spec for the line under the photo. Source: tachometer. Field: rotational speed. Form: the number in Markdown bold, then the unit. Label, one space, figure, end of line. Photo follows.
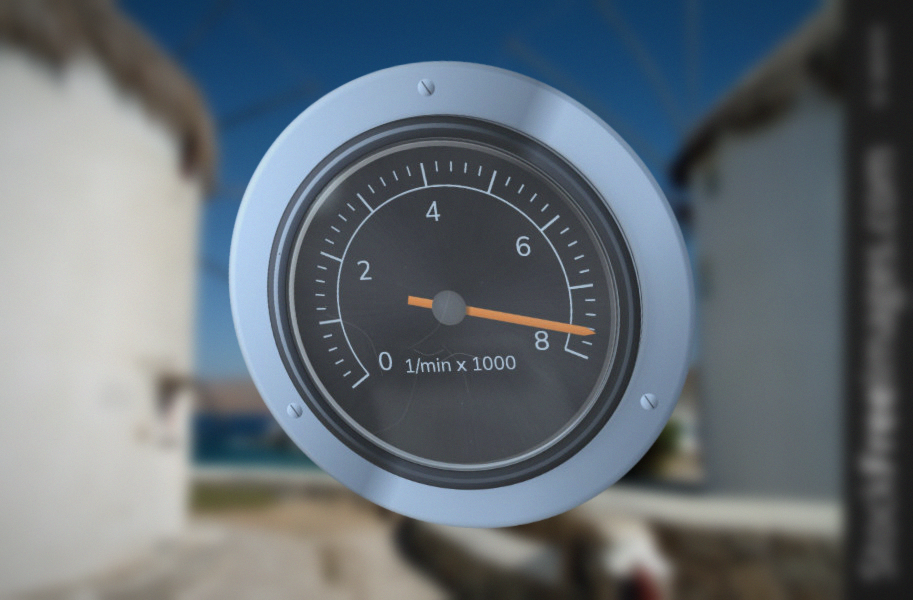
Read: **7600** rpm
